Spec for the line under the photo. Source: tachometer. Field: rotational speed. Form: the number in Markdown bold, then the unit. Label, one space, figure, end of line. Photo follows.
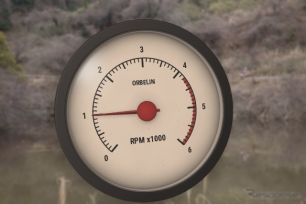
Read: **1000** rpm
